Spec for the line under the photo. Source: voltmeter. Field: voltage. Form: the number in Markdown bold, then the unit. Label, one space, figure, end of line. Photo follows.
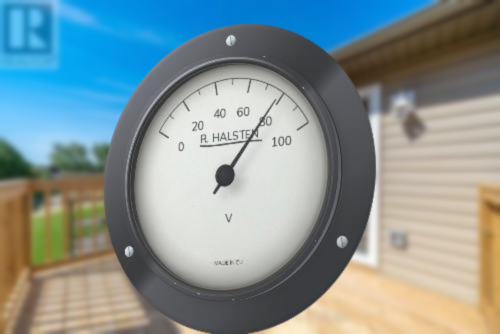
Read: **80** V
